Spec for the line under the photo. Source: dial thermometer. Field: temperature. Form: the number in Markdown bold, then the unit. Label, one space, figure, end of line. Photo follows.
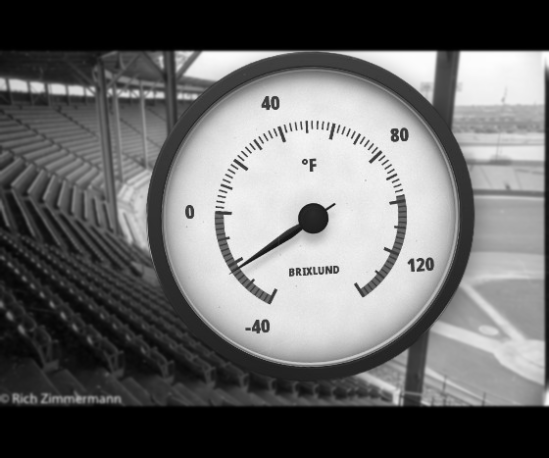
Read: **-22** °F
